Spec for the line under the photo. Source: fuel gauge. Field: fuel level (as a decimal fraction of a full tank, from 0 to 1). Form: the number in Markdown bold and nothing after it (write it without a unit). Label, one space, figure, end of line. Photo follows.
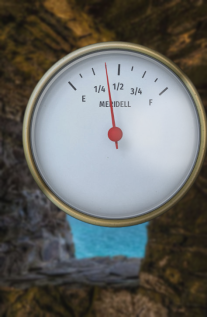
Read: **0.375**
